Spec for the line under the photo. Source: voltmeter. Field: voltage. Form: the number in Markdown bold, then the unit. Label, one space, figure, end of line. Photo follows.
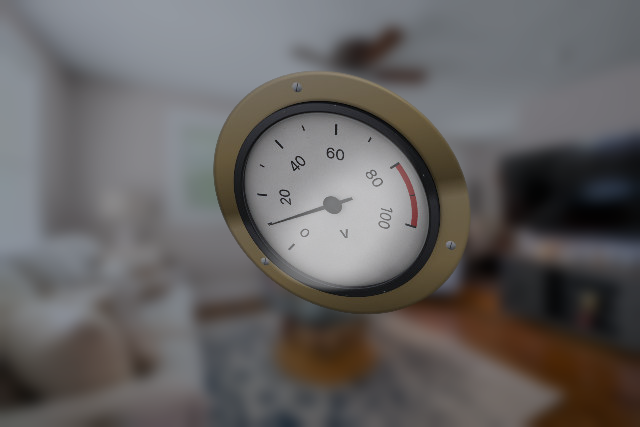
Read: **10** V
